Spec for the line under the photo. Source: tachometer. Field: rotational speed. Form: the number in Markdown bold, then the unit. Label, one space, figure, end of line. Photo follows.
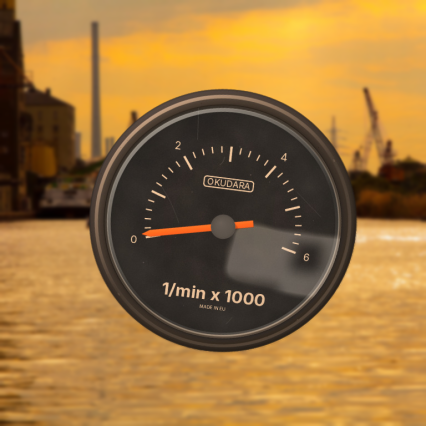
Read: **100** rpm
